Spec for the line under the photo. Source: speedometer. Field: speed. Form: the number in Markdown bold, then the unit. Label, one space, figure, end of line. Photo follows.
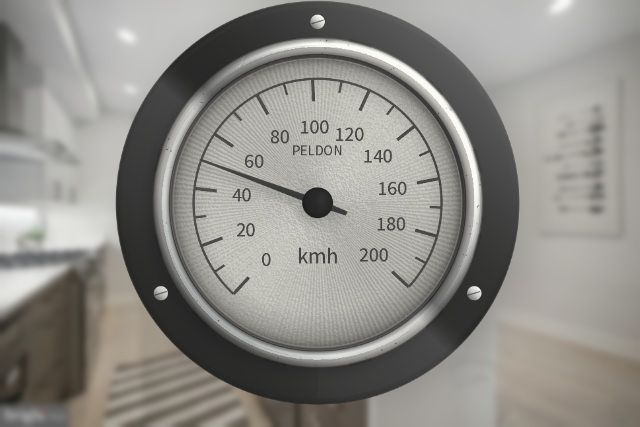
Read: **50** km/h
